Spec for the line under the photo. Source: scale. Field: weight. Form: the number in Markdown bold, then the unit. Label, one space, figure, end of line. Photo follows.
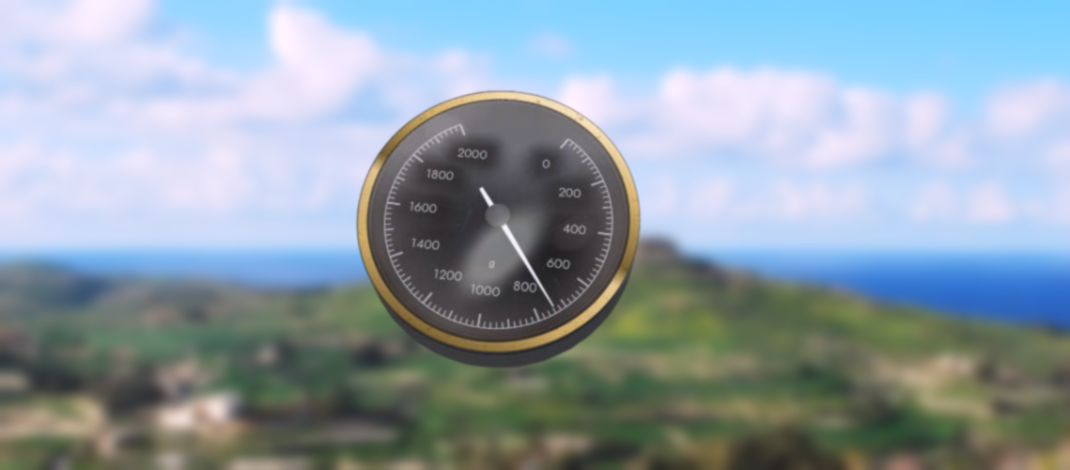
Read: **740** g
